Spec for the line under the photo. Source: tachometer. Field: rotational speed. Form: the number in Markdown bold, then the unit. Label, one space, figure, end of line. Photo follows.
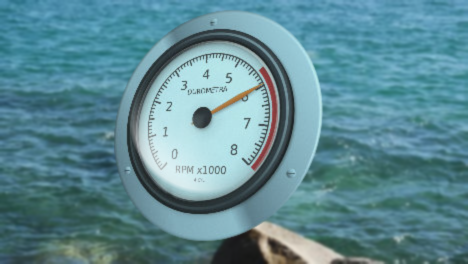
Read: **6000** rpm
